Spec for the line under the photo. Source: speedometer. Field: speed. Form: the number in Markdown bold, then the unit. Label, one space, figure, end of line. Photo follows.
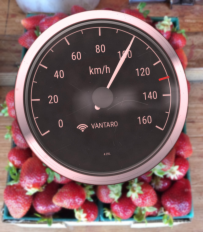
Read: **100** km/h
